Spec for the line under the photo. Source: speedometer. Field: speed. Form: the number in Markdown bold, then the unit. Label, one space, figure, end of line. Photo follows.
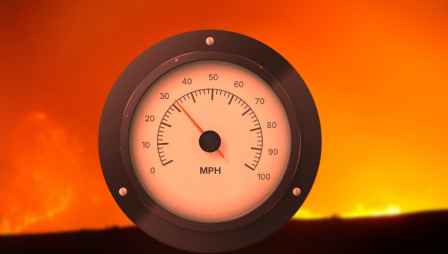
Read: **32** mph
